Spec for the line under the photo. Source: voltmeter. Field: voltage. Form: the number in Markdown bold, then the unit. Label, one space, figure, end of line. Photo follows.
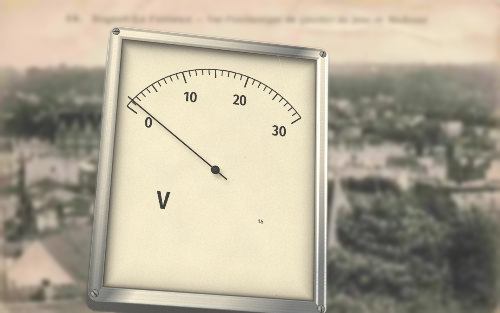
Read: **1** V
